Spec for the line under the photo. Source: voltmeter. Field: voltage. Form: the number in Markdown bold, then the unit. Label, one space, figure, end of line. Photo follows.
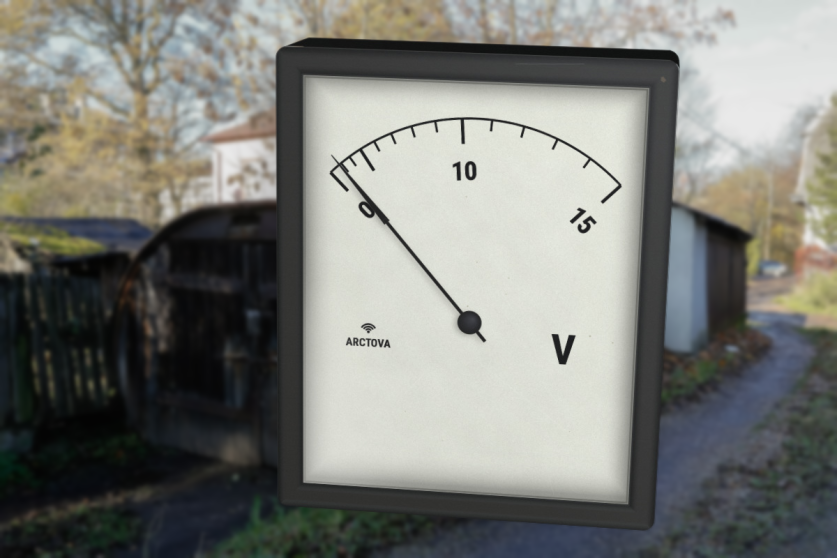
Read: **3** V
